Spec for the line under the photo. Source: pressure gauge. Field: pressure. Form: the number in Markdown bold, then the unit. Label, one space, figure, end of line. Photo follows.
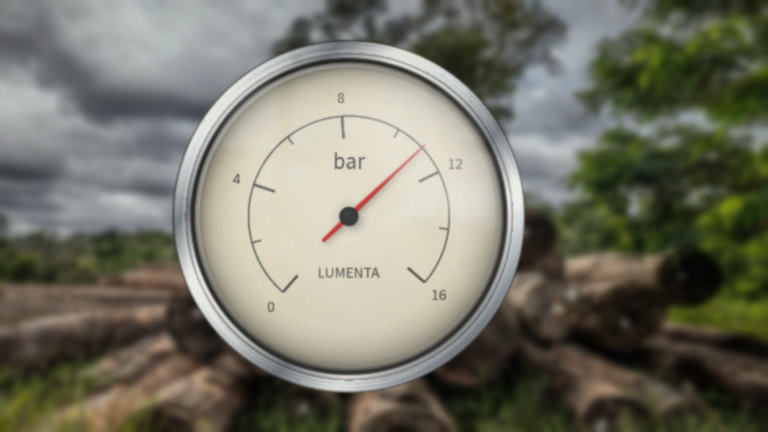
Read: **11** bar
